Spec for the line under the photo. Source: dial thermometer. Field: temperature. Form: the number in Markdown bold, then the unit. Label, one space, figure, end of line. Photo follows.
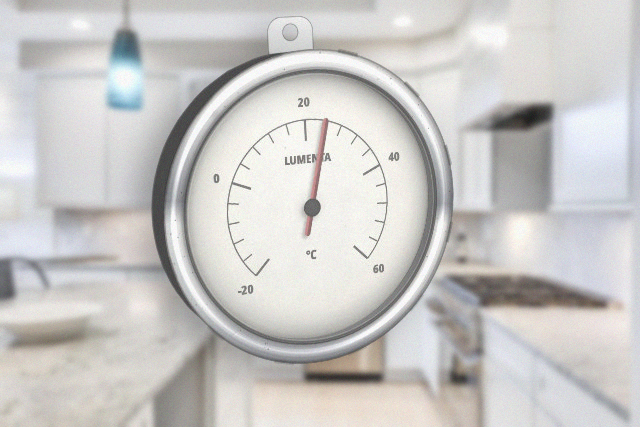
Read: **24** °C
